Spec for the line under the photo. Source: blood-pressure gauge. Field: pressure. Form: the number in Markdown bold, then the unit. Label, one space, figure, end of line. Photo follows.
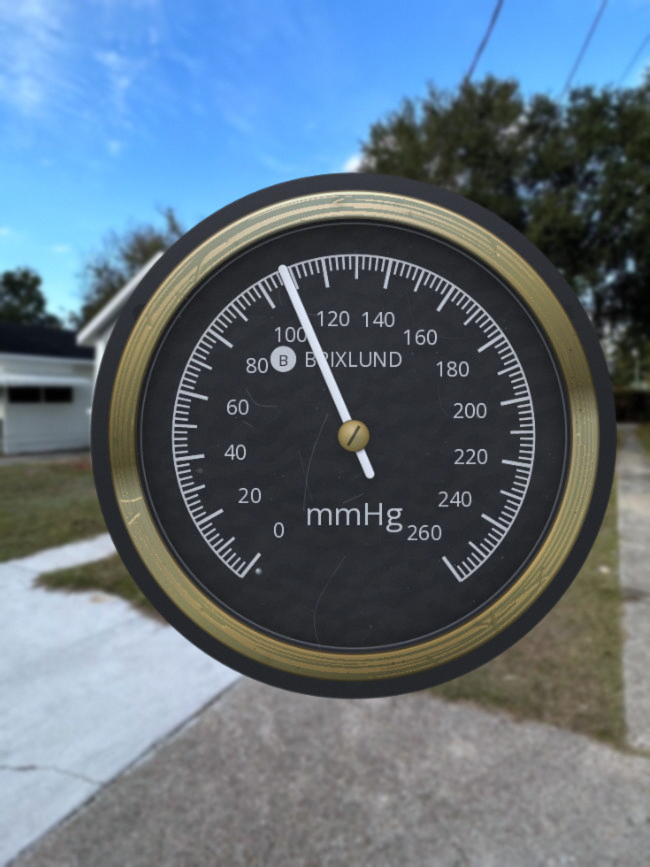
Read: **108** mmHg
